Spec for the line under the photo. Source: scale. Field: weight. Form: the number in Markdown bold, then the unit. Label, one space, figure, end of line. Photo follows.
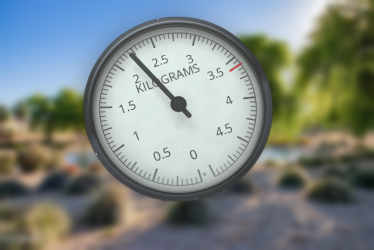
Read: **2.2** kg
